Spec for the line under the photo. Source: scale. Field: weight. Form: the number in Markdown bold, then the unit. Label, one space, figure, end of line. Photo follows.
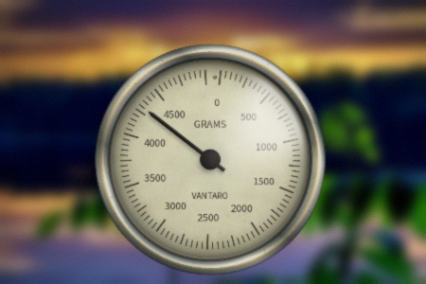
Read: **4300** g
